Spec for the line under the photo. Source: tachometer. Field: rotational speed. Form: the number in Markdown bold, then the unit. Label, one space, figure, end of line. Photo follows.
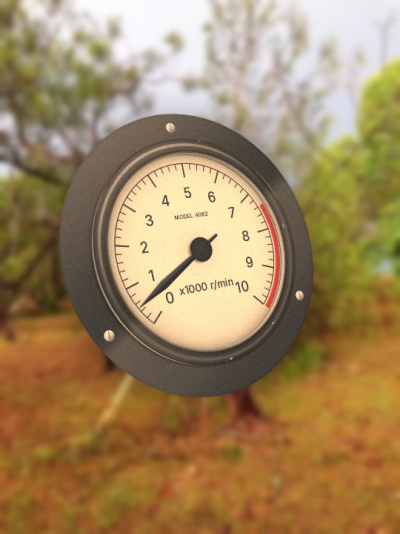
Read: **500** rpm
